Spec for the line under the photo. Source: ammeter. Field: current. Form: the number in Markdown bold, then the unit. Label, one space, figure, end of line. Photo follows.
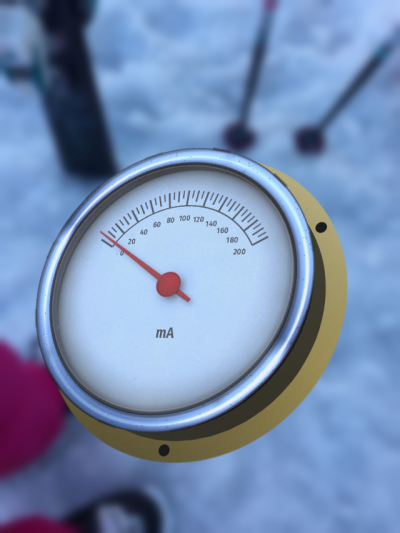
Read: **5** mA
